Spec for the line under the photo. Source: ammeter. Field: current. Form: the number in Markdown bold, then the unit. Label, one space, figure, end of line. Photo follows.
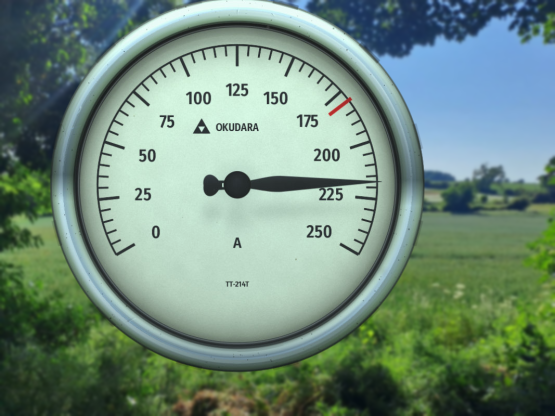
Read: **217.5** A
